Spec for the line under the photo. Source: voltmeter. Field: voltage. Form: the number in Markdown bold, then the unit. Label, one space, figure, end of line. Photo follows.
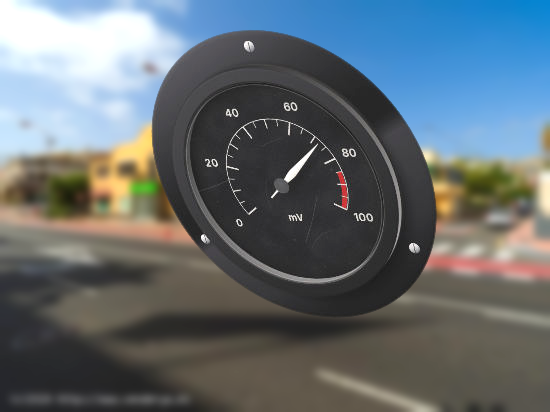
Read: **72.5** mV
